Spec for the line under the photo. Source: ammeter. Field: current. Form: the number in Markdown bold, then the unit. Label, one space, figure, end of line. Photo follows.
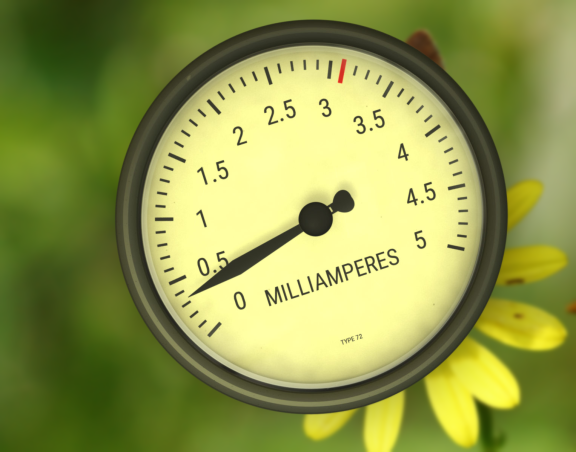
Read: **0.35** mA
